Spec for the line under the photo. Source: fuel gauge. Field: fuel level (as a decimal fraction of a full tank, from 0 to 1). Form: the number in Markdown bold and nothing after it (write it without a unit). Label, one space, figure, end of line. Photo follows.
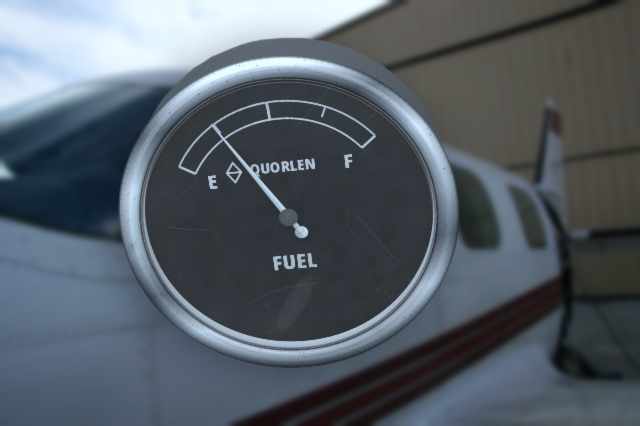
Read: **0.25**
